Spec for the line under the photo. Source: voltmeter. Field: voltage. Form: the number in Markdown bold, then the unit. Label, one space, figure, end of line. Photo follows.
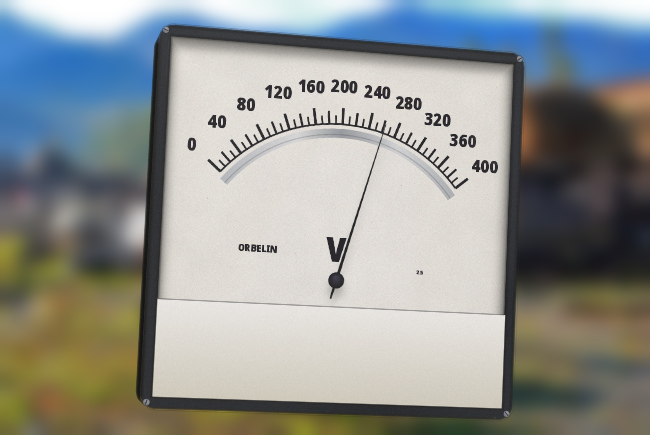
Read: **260** V
